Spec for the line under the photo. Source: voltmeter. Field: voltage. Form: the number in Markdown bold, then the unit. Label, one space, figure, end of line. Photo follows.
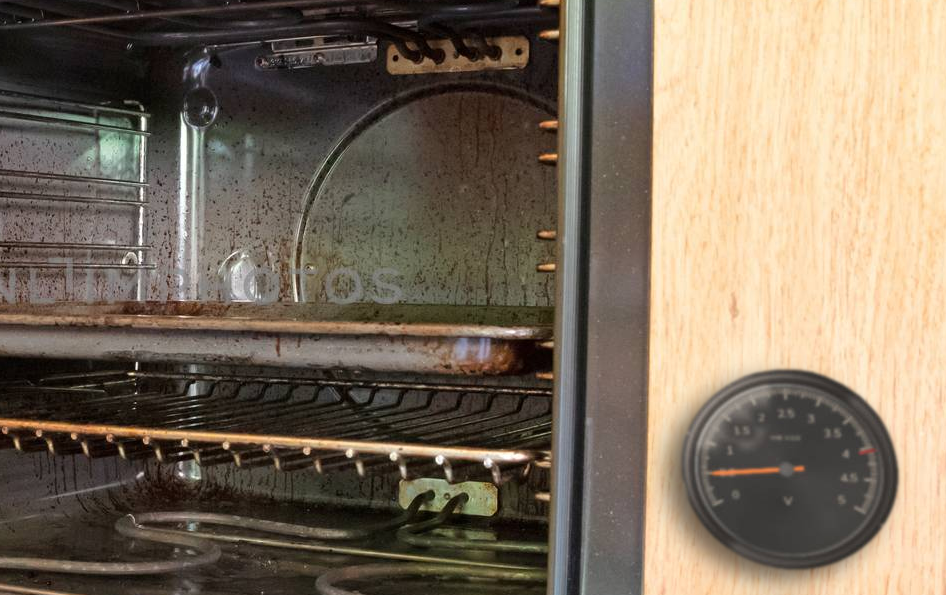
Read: **0.5** V
